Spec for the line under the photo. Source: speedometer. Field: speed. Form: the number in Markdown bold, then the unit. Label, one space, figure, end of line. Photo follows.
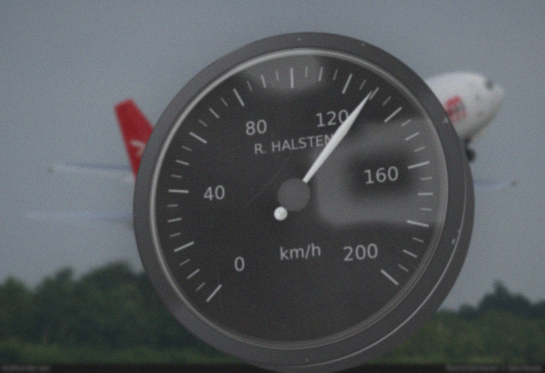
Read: **130** km/h
